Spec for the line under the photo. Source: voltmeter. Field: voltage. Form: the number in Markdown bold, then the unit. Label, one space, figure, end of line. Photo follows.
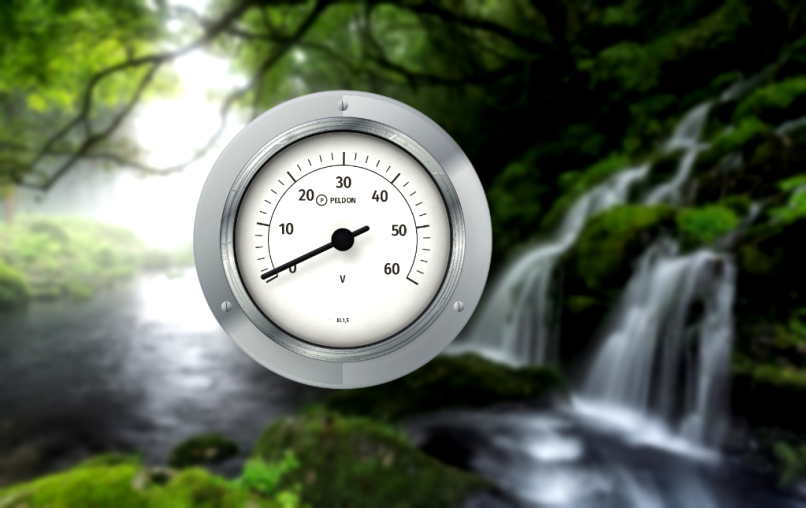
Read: **1** V
